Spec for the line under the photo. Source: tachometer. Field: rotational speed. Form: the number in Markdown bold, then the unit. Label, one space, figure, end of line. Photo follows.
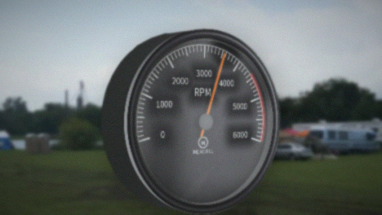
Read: **3500** rpm
